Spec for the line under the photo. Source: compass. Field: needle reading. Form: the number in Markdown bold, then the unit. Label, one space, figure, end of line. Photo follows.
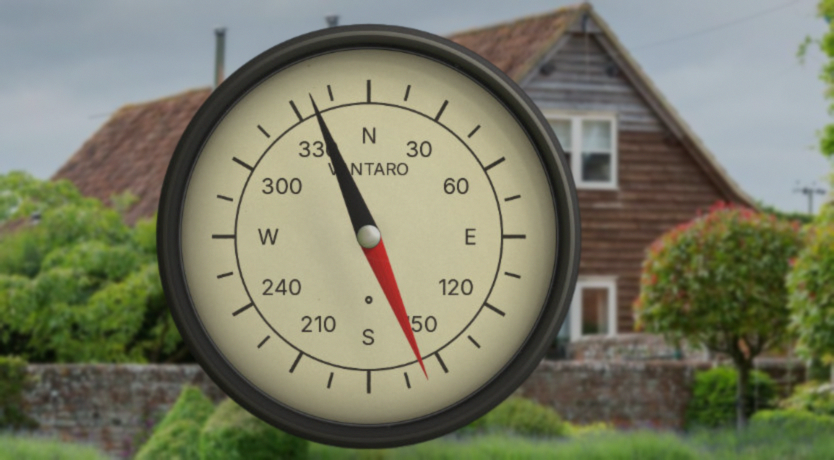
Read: **157.5** °
